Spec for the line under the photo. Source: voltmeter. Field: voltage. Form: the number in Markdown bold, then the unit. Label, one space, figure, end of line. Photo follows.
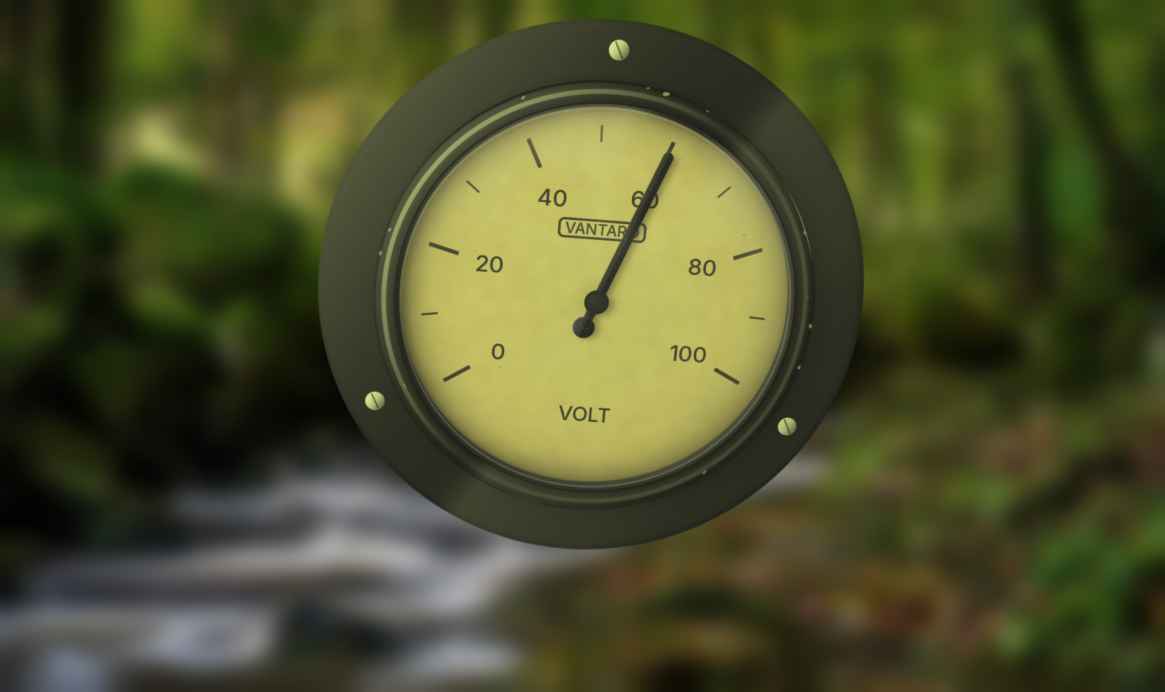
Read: **60** V
